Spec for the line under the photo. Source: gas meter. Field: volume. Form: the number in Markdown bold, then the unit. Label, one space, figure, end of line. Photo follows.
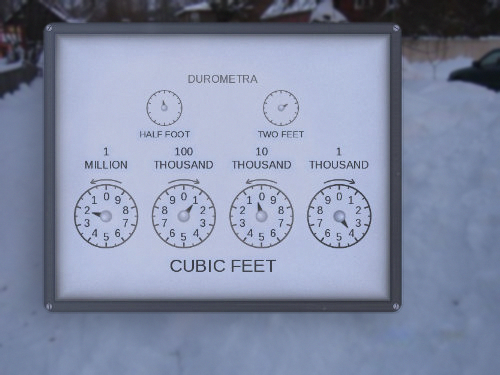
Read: **210400** ft³
